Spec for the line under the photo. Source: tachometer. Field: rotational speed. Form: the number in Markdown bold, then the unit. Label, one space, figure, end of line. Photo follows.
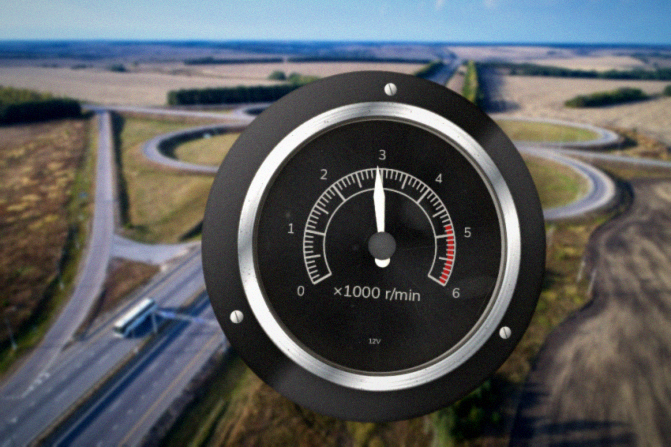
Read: **2900** rpm
